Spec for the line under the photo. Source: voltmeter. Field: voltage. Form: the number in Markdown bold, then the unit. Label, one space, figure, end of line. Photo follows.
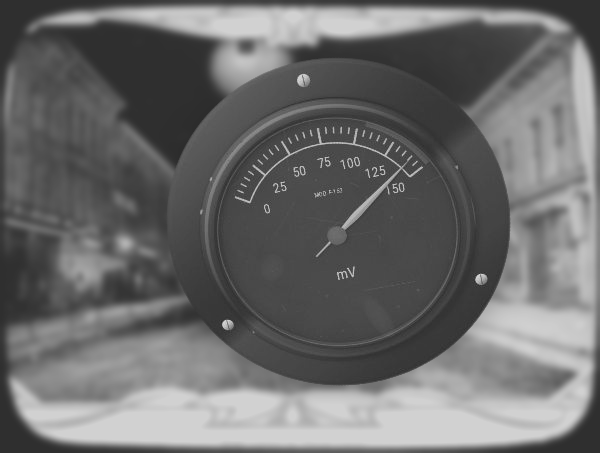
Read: **140** mV
